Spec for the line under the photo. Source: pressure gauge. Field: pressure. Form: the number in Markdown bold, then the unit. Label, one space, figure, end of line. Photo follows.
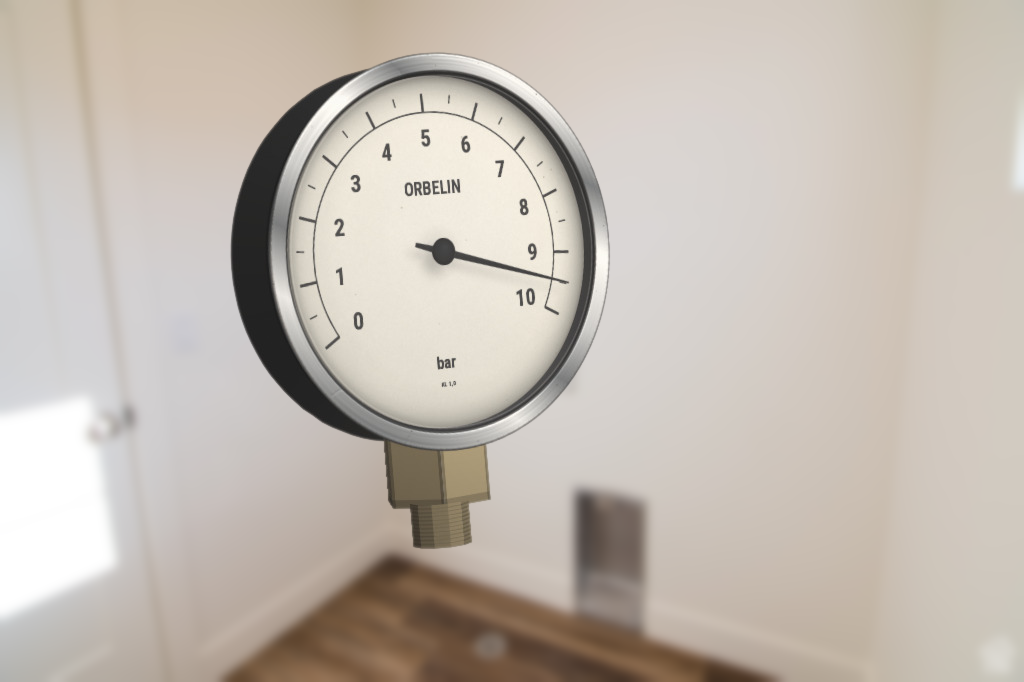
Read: **9.5** bar
